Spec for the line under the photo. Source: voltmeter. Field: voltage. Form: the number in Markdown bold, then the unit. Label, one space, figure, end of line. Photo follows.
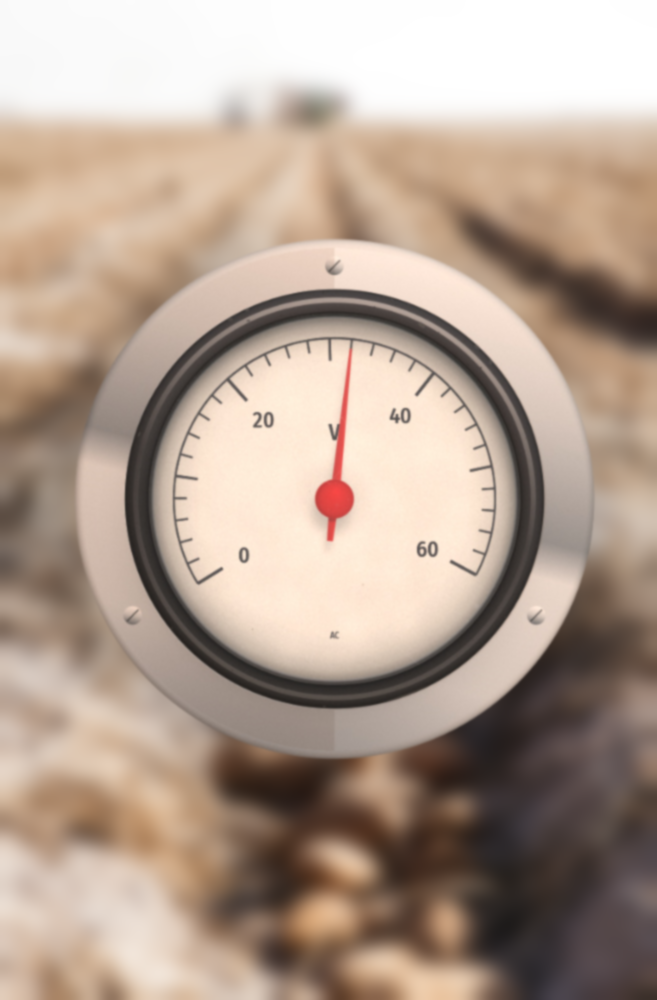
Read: **32** V
